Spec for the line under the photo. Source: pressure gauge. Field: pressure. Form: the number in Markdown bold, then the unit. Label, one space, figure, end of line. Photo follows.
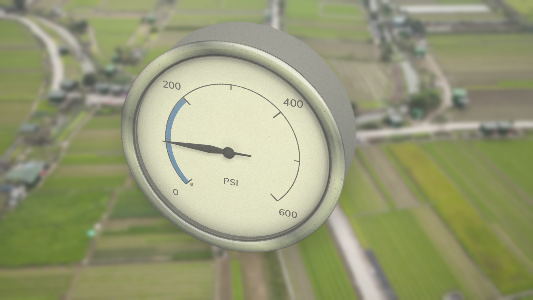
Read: **100** psi
